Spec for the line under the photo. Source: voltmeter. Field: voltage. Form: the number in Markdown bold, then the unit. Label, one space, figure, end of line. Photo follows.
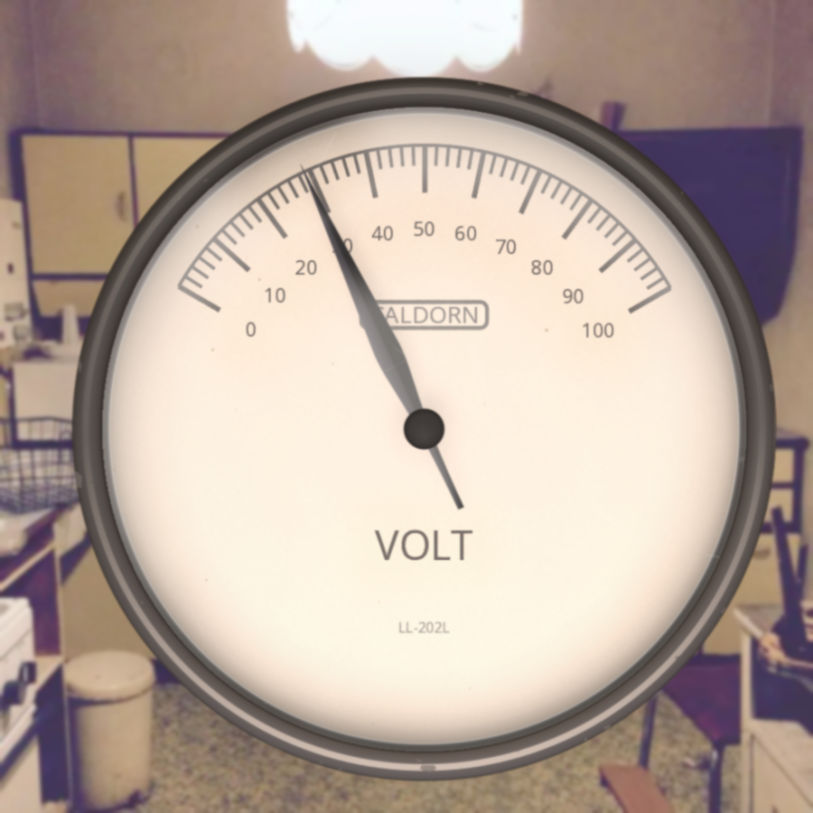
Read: **29** V
